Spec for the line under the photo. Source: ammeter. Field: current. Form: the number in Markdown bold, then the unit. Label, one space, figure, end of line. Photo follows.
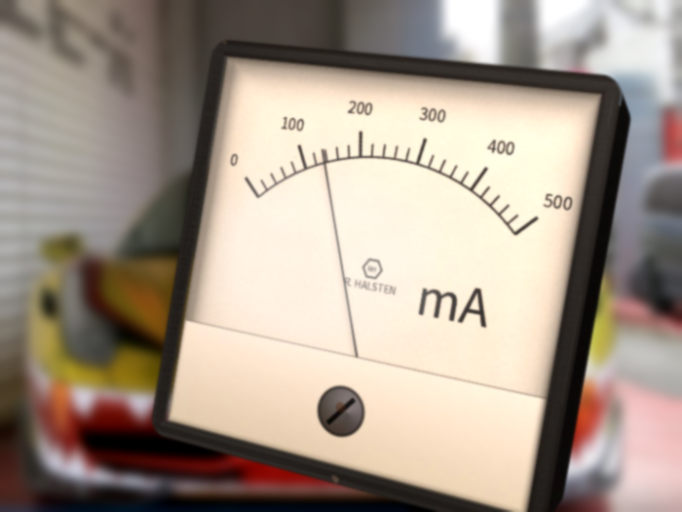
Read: **140** mA
